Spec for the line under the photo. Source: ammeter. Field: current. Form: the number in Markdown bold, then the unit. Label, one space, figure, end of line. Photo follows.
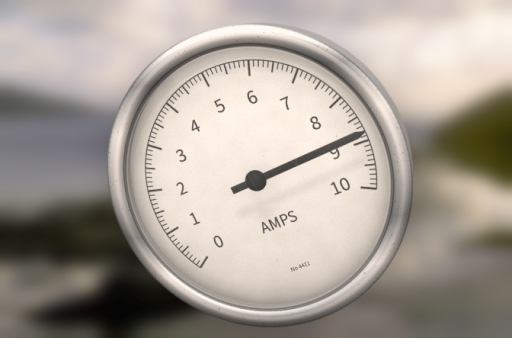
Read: **8.8** A
